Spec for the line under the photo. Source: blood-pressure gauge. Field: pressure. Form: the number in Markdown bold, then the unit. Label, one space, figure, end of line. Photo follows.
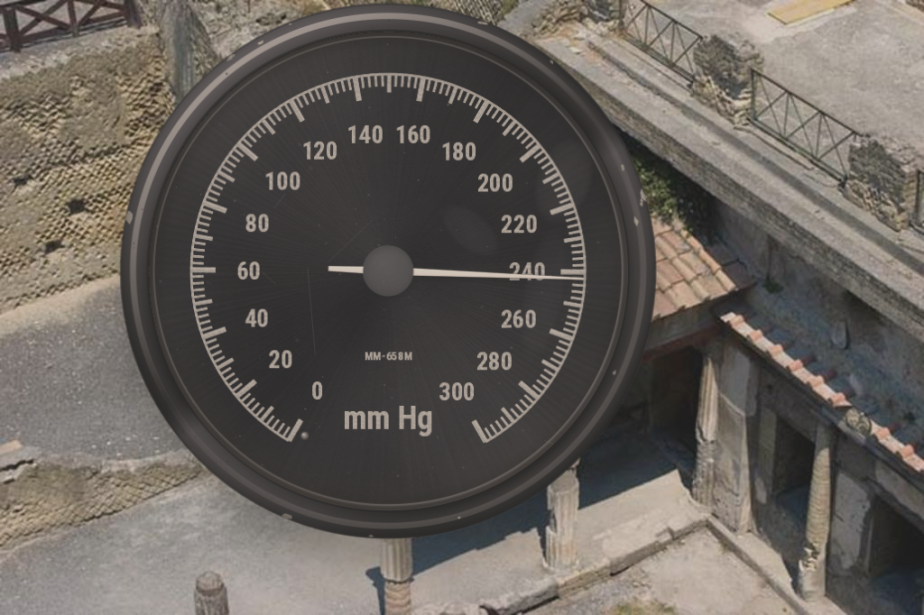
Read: **242** mmHg
